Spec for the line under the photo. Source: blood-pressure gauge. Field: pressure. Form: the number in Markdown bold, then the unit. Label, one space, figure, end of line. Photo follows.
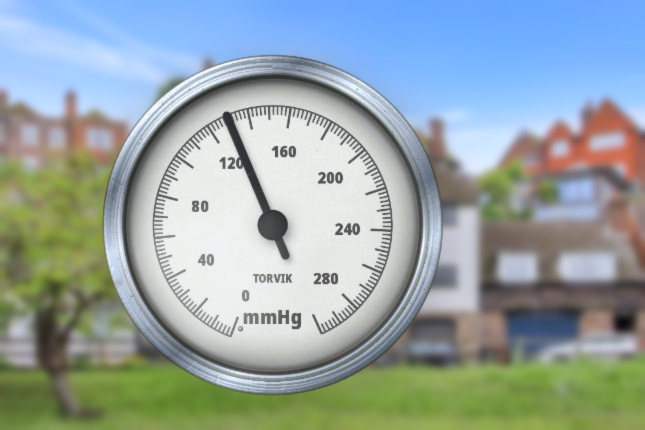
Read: **130** mmHg
